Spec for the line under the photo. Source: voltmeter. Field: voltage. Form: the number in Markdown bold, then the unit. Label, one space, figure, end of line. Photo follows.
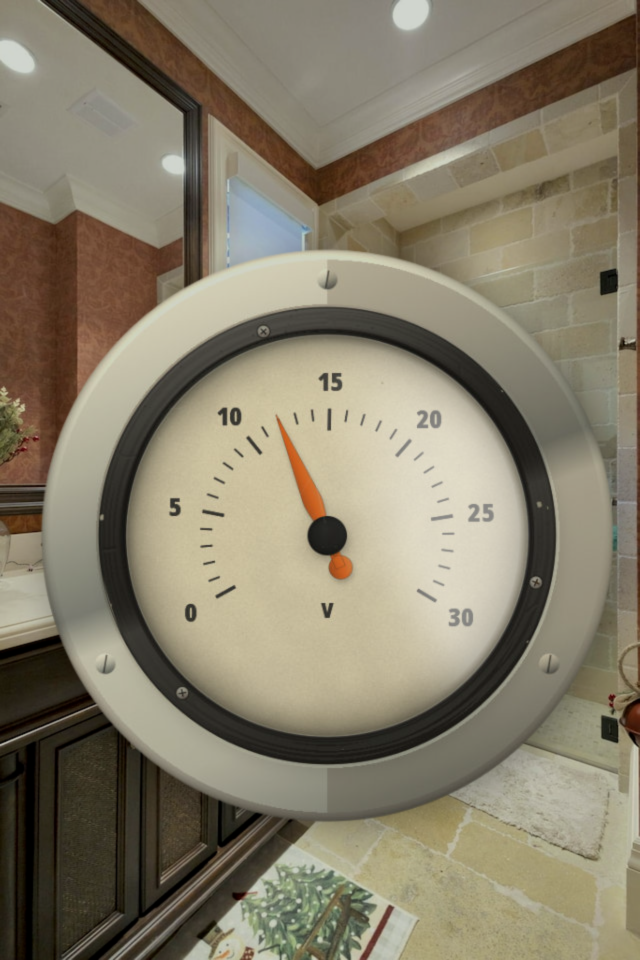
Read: **12** V
